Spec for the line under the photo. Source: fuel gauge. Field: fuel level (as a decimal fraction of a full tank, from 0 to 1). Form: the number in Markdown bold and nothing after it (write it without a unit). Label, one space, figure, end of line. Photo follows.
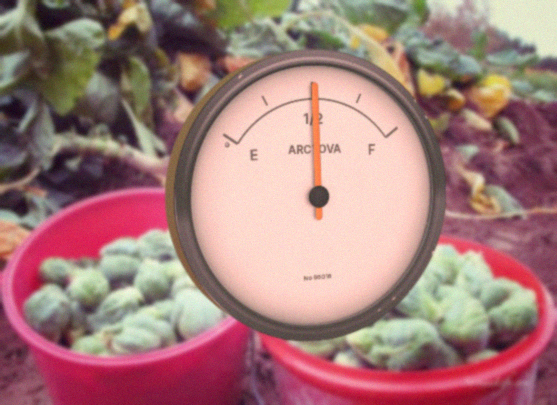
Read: **0.5**
